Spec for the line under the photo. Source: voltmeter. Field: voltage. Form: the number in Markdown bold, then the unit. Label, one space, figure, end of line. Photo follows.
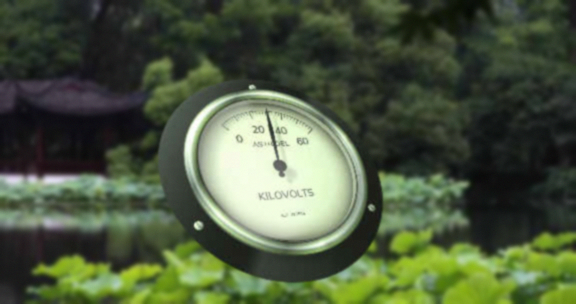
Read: **30** kV
